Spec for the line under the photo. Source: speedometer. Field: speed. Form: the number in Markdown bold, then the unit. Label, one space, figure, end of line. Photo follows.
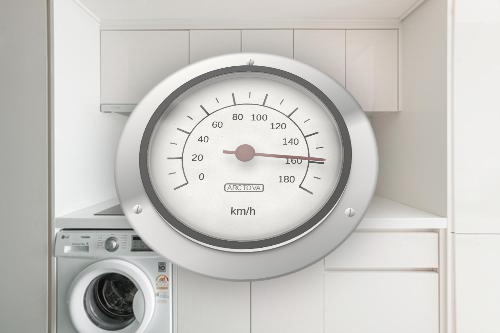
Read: **160** km/h
